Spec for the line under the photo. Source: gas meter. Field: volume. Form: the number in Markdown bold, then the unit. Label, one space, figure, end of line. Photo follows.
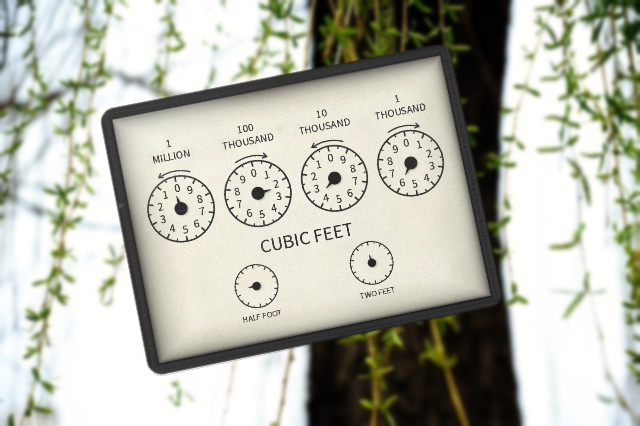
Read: **23600** ft³
